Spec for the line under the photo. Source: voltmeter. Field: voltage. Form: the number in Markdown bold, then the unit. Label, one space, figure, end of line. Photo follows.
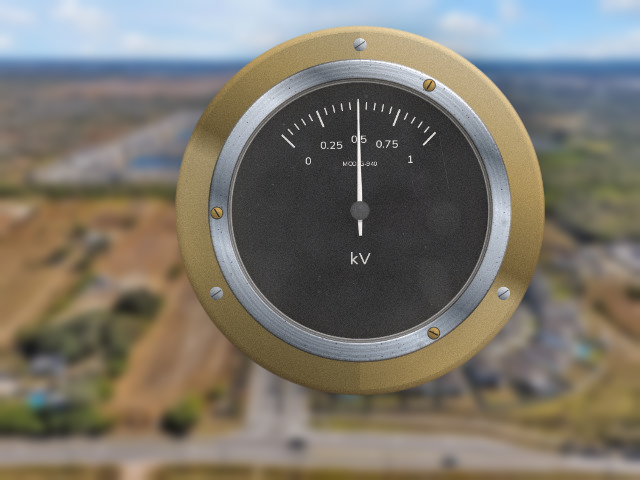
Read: **0.5** kV
